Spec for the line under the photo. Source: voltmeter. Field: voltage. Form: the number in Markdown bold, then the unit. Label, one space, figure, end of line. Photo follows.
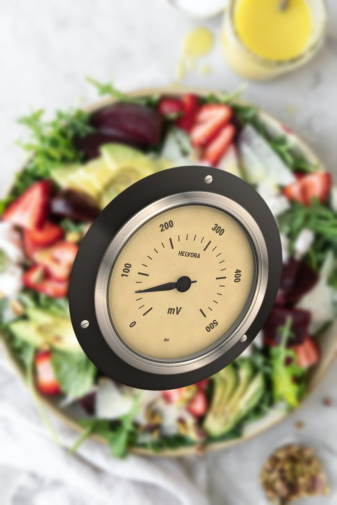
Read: **60** mV
